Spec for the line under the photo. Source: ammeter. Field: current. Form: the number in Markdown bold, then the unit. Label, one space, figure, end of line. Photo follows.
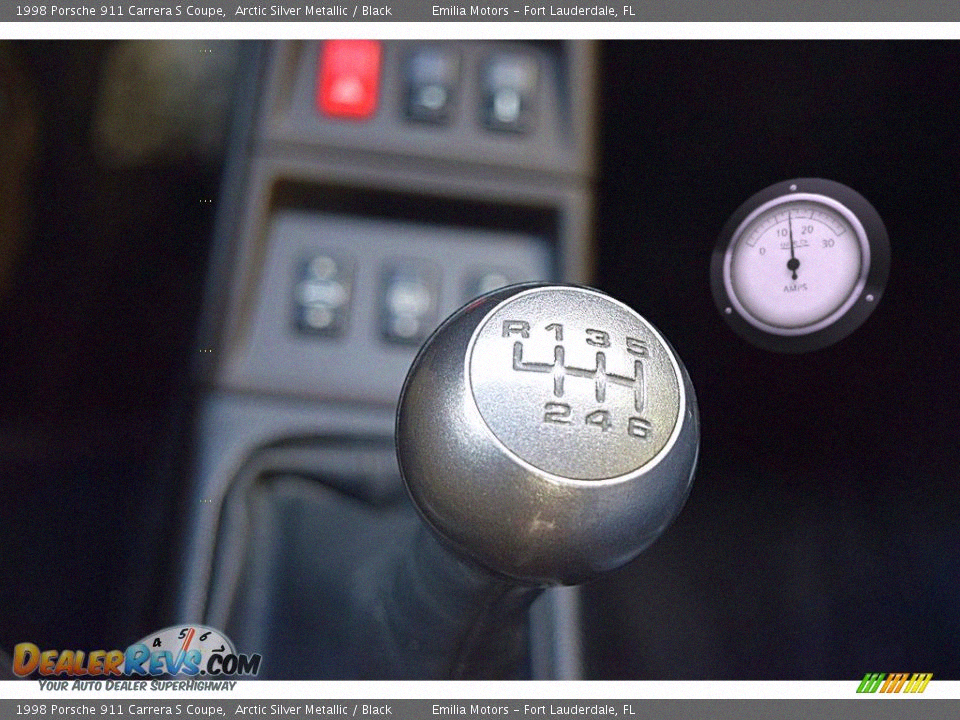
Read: **14** A
